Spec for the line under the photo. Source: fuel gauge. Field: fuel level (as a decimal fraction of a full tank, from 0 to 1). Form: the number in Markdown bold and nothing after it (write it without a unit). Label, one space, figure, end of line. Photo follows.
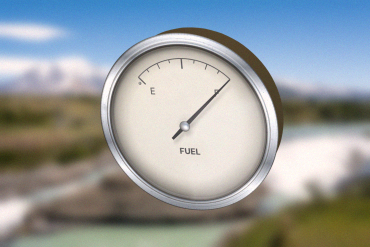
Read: **1**
